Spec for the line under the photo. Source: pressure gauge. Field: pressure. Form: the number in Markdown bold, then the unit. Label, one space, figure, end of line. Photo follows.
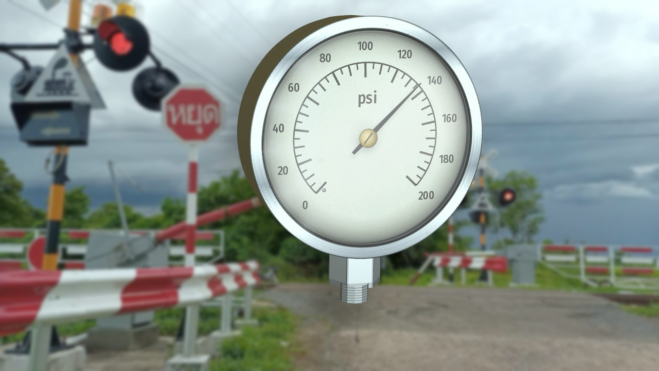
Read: **135** psi
